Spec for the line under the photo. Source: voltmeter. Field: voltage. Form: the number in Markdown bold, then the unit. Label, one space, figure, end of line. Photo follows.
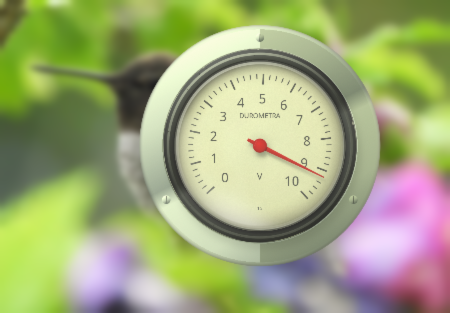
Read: **9.2** V
